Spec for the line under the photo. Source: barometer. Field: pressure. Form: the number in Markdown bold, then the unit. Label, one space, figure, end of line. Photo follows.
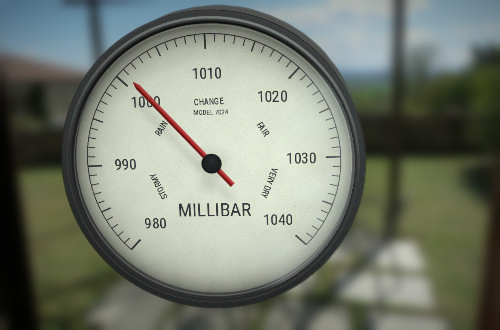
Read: **1001** mbar
